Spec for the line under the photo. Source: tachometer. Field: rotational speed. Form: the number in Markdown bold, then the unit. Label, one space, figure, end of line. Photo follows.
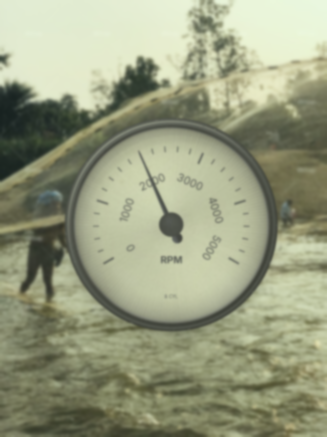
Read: **2000** rpm
